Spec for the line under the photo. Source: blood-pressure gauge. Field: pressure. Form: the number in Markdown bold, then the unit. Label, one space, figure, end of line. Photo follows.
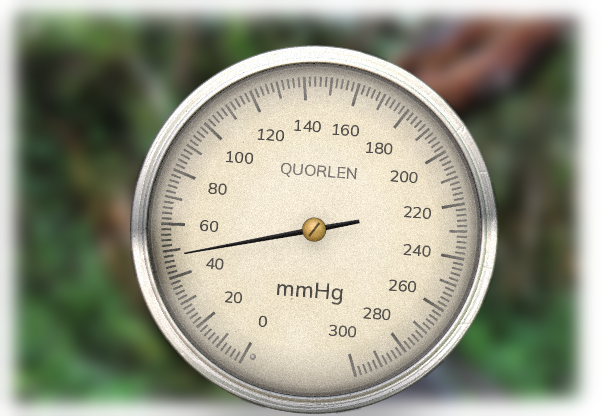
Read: **48** mmHg
